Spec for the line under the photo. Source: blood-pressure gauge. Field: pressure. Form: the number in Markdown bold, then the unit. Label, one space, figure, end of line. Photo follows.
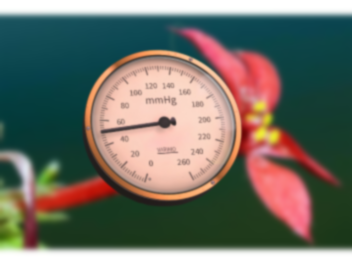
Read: **50** mmHg
